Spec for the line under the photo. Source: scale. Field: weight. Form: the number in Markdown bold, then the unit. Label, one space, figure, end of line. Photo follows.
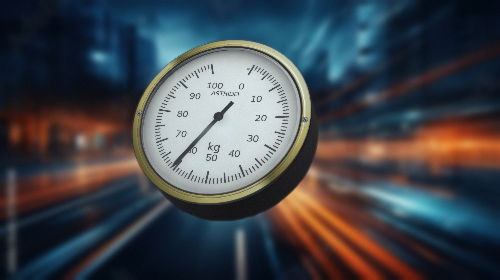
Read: **60** kg
